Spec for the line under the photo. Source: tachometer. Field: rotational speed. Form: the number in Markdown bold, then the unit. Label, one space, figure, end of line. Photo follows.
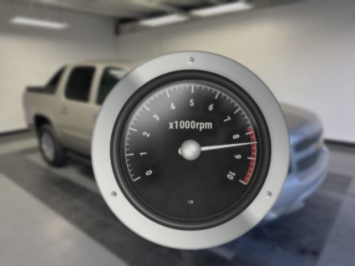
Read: **8400** rpm
